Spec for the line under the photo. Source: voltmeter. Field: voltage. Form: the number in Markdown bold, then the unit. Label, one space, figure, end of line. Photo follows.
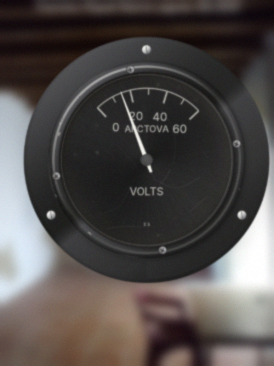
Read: **15** V
